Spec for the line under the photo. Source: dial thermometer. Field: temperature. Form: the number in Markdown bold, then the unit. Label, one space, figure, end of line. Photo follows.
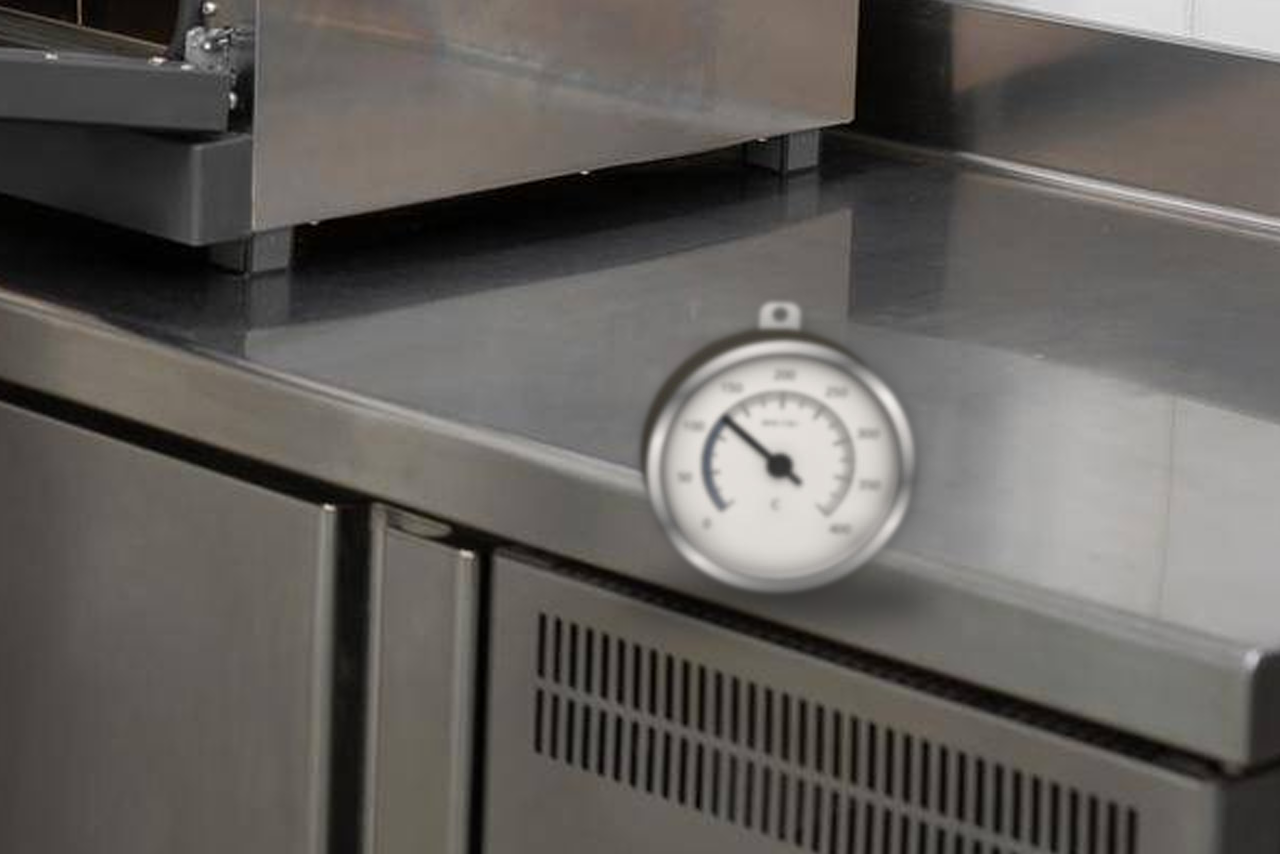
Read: **125** °C
